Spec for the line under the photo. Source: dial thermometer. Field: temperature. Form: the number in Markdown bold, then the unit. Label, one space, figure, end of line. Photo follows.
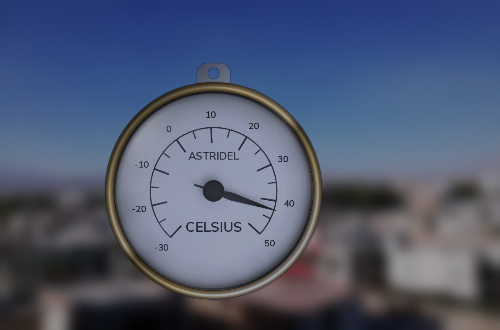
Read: **42.5** °C
